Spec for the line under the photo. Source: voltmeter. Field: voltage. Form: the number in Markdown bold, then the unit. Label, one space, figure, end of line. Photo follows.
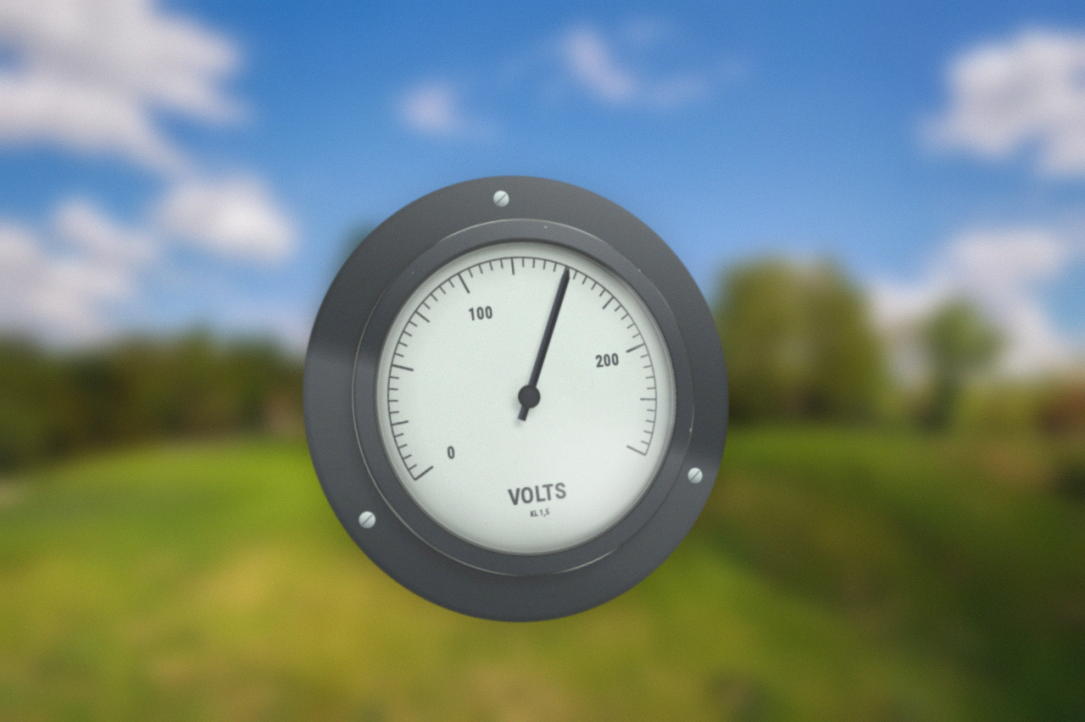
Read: **150** V
